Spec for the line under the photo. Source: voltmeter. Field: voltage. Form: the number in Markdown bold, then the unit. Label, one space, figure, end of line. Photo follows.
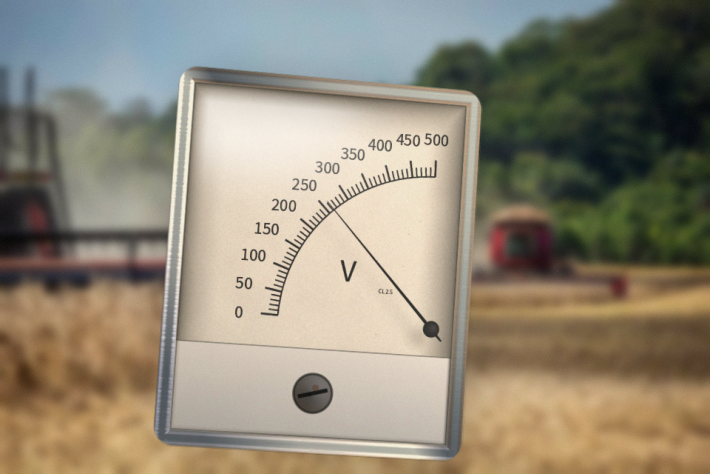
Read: **260** V
